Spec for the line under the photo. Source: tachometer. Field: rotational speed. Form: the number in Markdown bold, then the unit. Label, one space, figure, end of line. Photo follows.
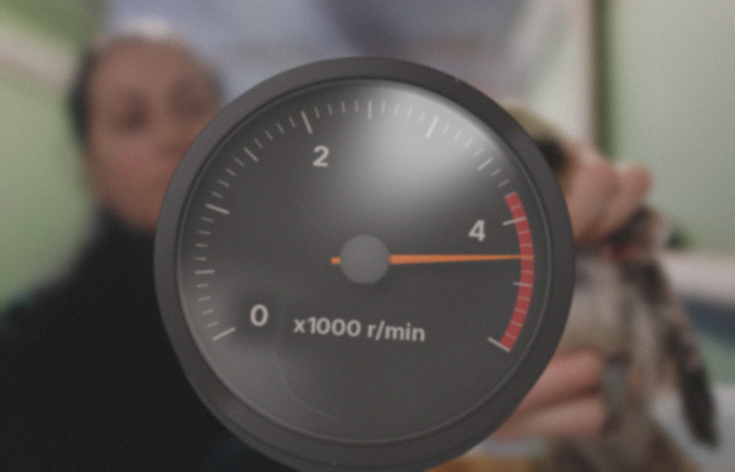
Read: **4300** rpm
